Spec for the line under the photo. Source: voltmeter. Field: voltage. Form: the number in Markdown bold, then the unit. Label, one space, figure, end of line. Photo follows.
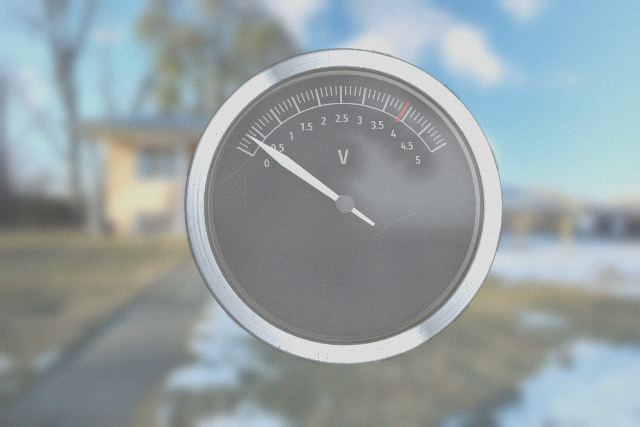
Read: **0.3** V
